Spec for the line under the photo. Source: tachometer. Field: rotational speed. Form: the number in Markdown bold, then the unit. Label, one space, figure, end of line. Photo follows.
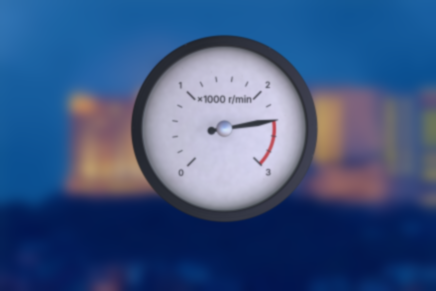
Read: **2400** rpm
